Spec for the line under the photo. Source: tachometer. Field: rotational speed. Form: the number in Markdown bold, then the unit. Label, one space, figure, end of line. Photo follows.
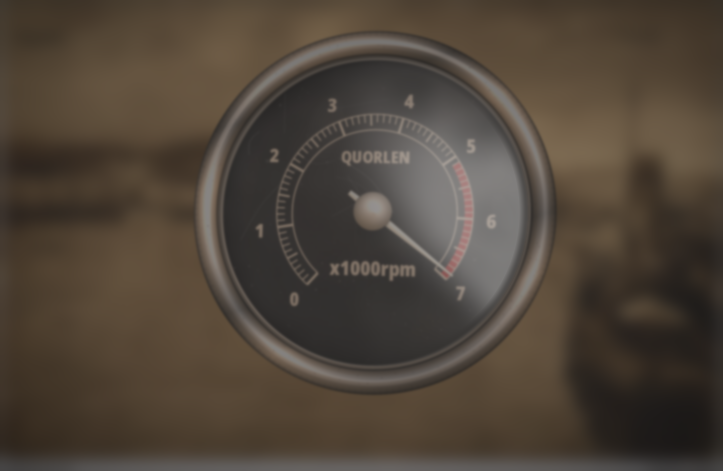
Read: **6900** rpm
